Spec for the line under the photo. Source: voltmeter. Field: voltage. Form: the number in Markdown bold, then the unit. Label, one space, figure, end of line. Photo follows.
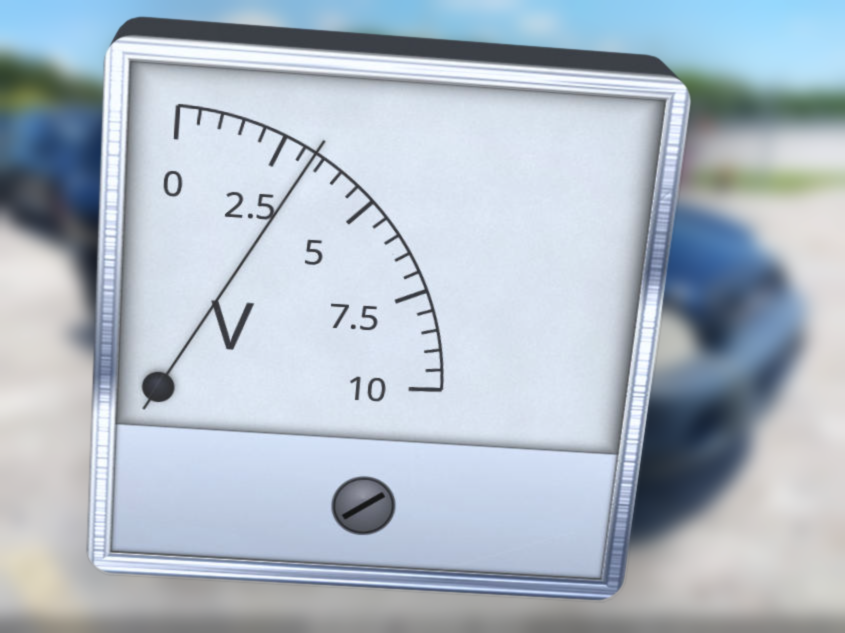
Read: **3.25** V
